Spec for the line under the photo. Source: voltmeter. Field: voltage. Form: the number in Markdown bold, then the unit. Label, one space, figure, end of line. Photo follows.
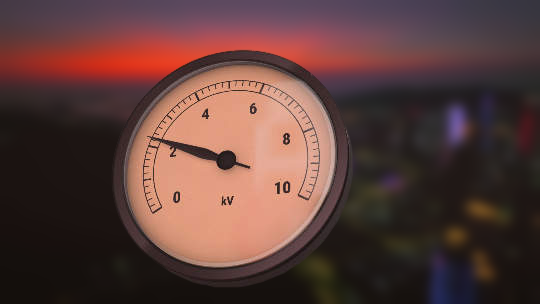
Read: **2.2** kV
